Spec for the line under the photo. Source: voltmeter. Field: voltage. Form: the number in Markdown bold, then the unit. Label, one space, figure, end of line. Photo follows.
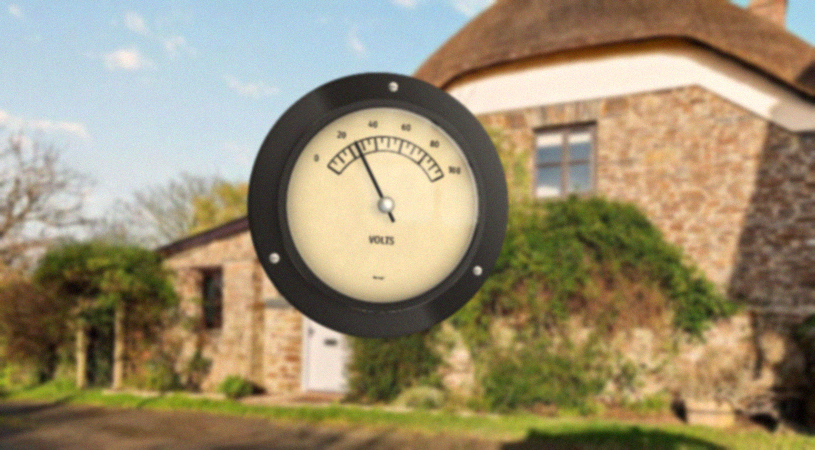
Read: **25** V
